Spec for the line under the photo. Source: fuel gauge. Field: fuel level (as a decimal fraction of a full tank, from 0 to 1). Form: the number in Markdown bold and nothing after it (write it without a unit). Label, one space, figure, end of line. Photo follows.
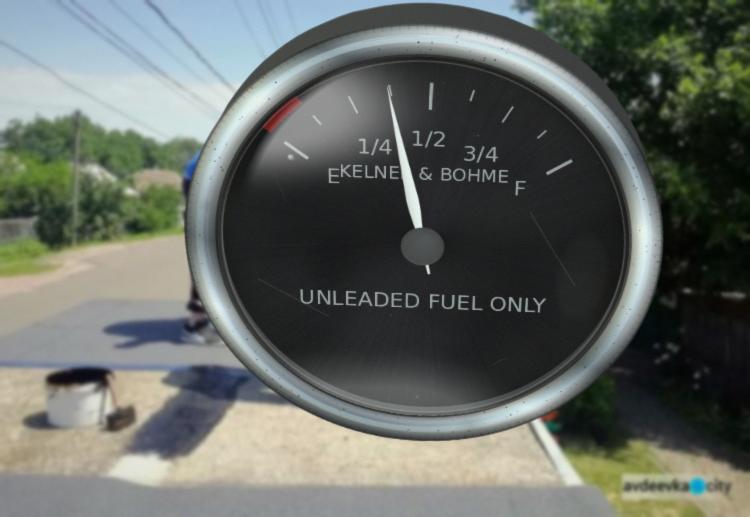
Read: **0.375**
